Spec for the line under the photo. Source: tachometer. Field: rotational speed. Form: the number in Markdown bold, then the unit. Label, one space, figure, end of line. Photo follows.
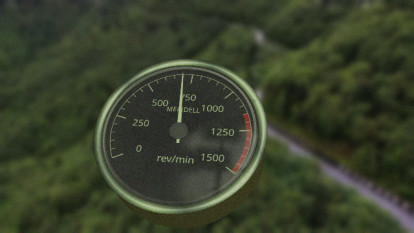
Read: **700** rpm
